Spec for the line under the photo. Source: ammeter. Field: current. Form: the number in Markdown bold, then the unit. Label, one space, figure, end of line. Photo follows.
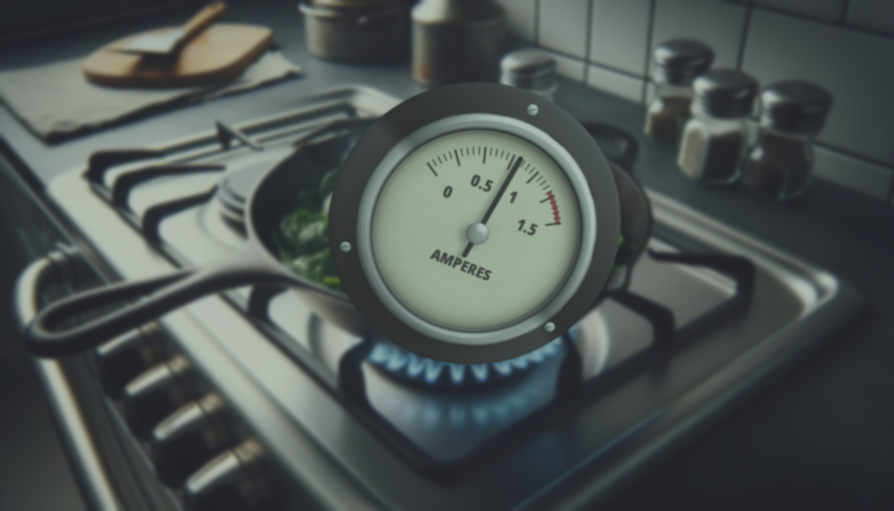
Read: **0.8** A
